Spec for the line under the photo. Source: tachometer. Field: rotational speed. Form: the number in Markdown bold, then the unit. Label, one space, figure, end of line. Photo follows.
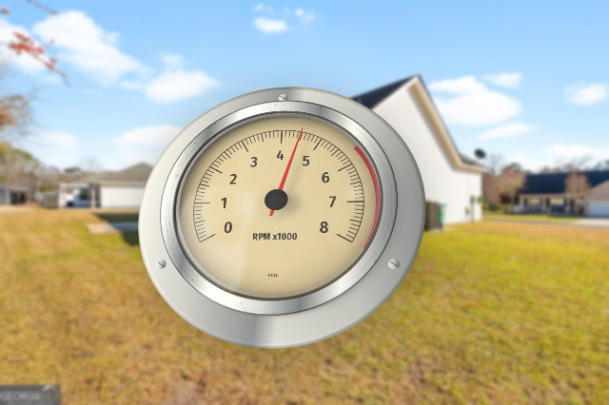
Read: **4500** rpm
